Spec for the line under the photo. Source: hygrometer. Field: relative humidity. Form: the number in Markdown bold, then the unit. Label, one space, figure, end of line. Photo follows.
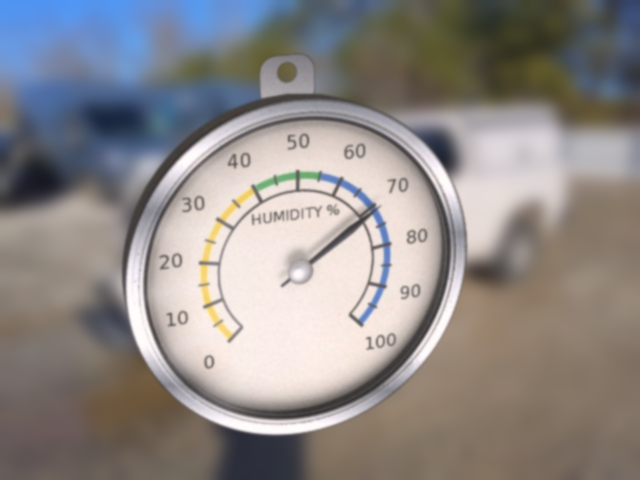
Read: **70** %
